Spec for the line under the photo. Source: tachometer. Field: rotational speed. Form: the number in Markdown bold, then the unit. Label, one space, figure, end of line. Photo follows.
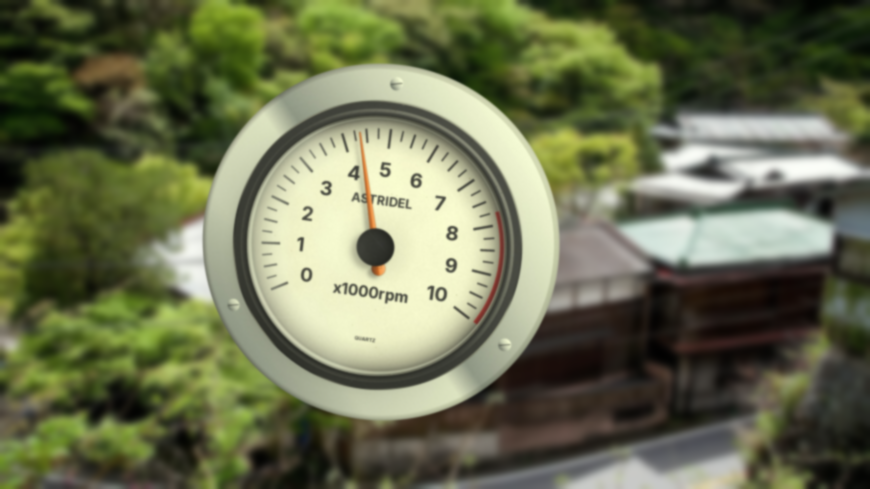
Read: **4375** rpm
